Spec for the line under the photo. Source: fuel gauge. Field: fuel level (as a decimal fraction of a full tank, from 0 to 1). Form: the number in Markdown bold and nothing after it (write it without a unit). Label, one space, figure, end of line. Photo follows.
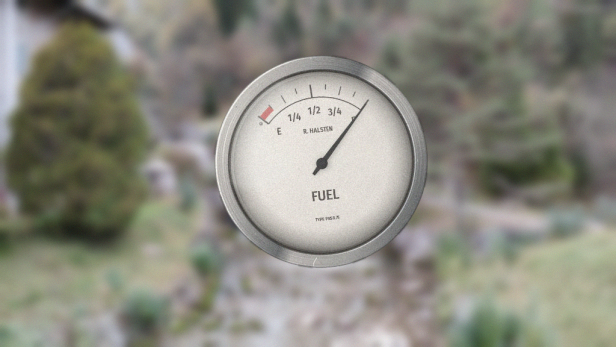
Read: **1**
